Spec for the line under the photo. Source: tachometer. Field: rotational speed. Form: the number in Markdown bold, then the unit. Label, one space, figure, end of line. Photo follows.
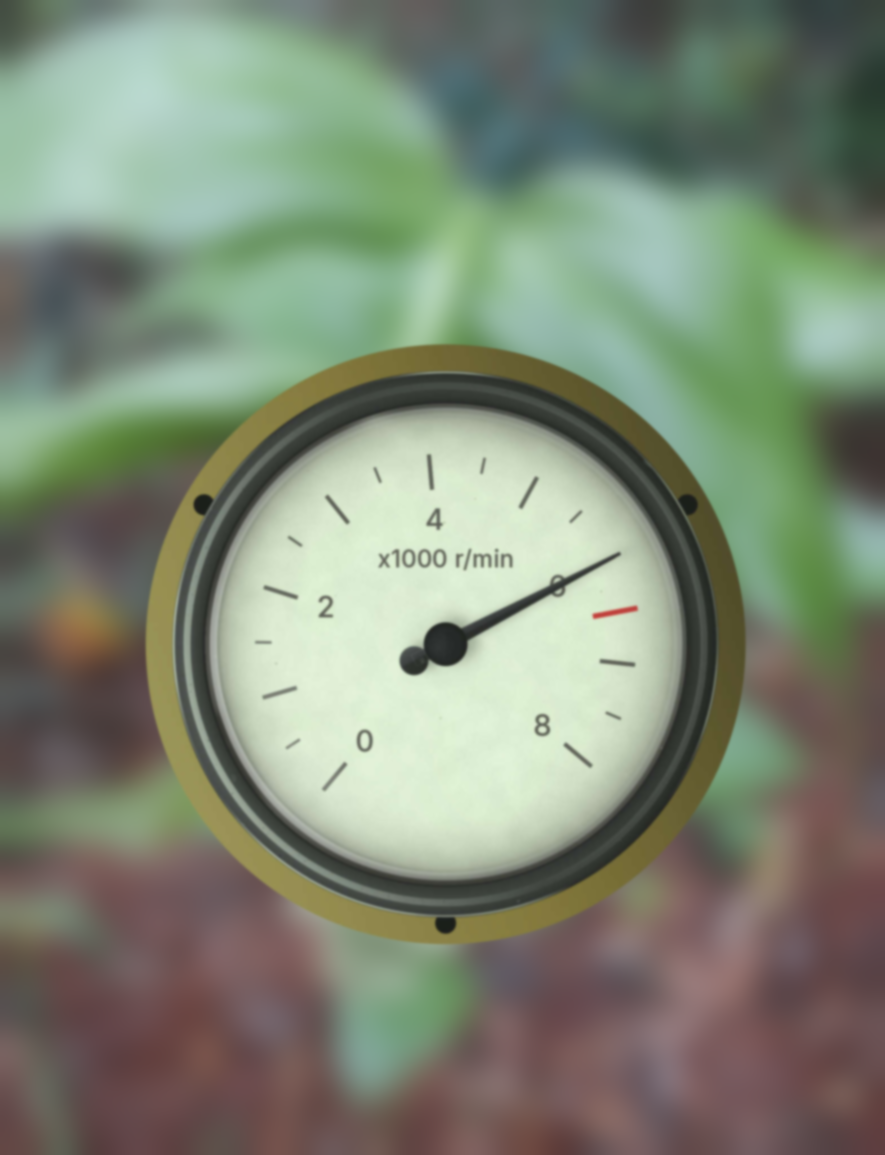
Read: **6000** rpm
